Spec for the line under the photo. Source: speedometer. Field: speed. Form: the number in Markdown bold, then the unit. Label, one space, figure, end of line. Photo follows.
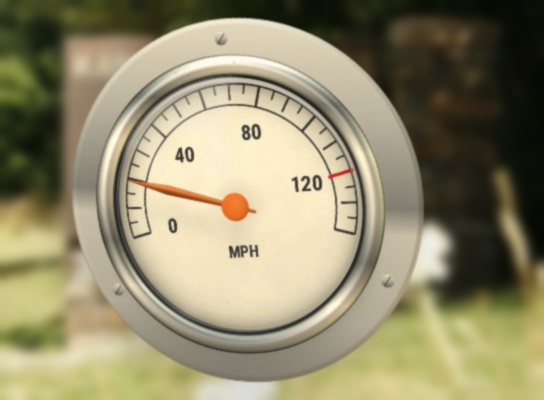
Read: **20** mph
